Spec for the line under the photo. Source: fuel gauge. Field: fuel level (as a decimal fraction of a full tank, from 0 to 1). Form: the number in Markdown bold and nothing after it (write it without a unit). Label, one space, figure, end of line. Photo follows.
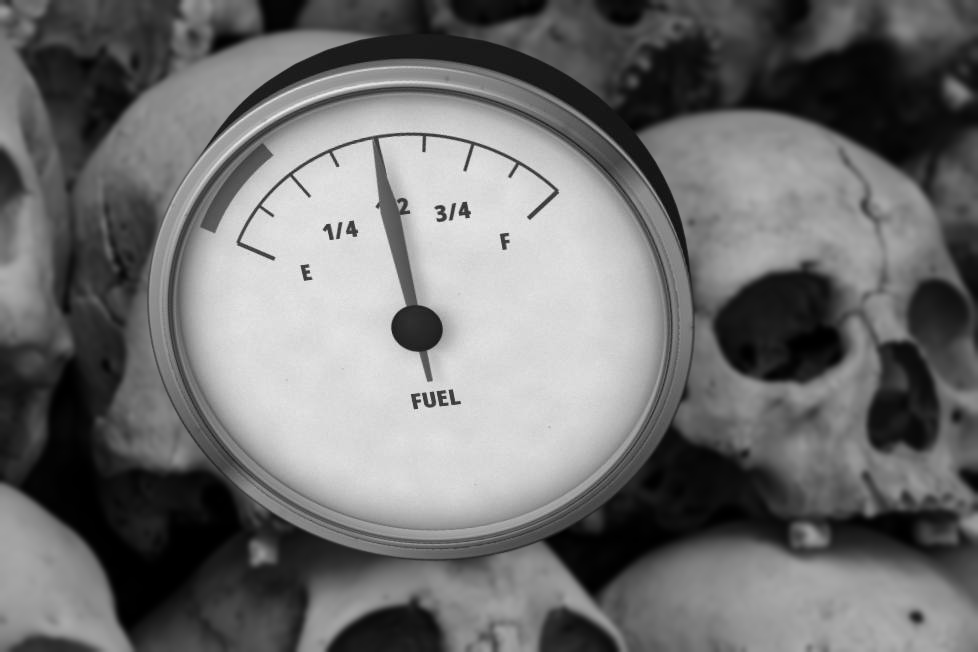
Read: **0.5**
